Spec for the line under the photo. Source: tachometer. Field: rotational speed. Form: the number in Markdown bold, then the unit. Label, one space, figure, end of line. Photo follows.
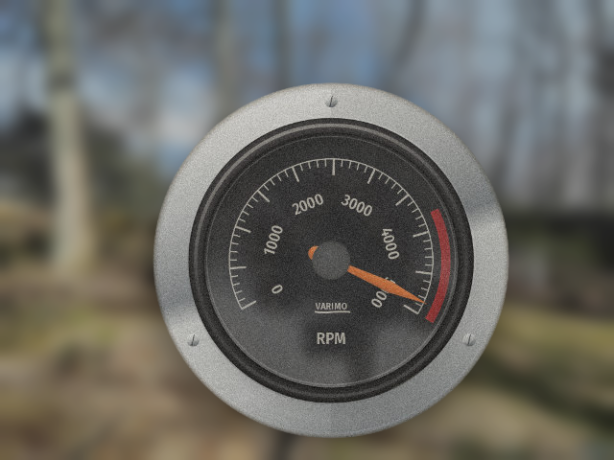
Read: **4850** rpm
